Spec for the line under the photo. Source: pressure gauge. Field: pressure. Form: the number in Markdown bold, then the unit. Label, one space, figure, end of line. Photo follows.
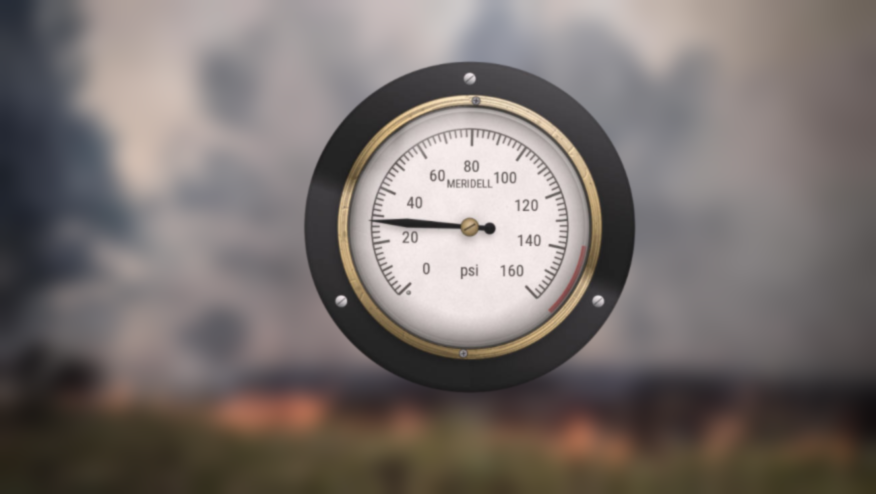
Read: **28** psi
